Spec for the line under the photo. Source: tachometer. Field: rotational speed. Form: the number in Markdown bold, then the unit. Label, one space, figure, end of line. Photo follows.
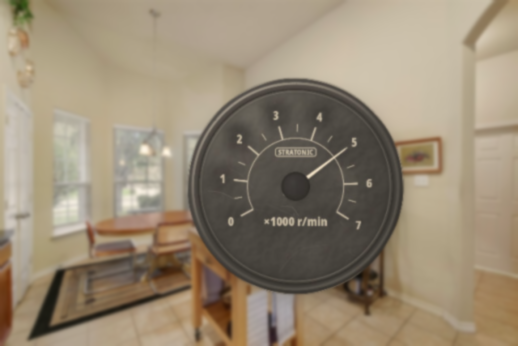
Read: **5000** rpm
